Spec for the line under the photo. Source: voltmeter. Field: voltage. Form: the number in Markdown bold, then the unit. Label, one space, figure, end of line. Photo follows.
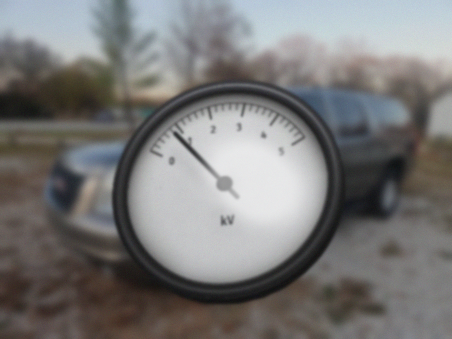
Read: **0.8** kV
